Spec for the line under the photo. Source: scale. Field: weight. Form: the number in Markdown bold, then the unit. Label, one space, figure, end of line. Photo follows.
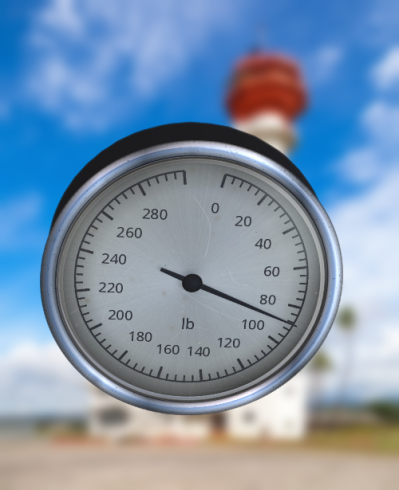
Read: **88** lb
